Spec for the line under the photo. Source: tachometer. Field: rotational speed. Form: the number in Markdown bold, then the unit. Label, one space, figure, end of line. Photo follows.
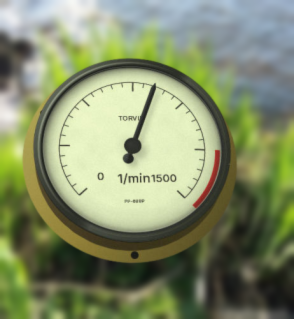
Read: **850** rpm
